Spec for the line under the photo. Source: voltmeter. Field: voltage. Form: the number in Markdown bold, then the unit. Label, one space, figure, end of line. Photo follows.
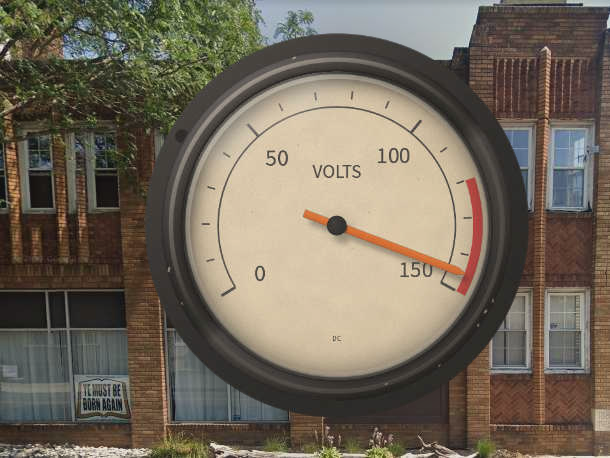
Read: **145** V
